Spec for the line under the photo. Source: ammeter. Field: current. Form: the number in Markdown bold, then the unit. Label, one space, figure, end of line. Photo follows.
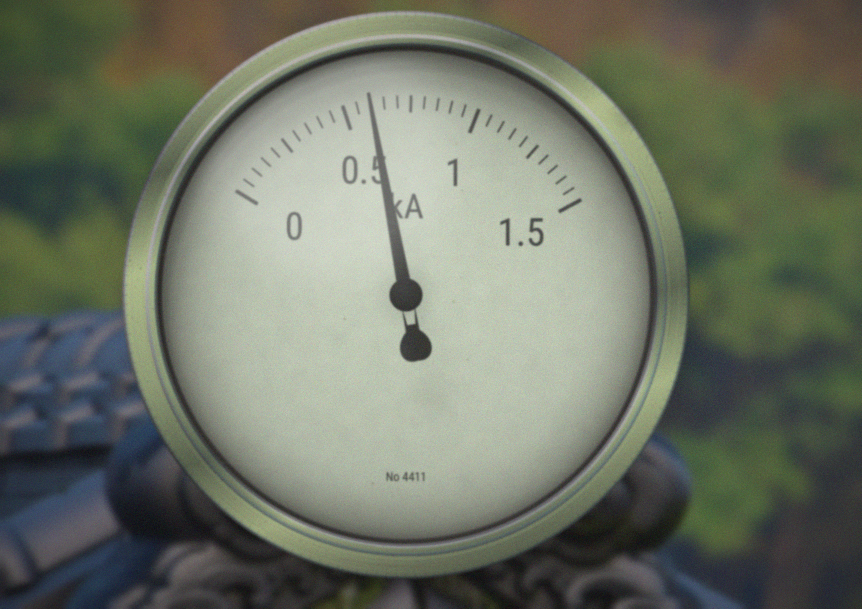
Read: **0.6** kA
